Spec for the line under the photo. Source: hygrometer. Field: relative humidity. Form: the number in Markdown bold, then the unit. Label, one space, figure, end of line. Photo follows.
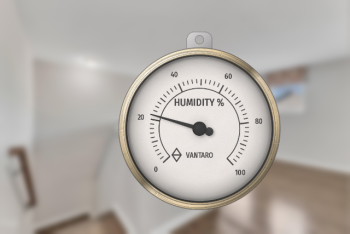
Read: **22** %
